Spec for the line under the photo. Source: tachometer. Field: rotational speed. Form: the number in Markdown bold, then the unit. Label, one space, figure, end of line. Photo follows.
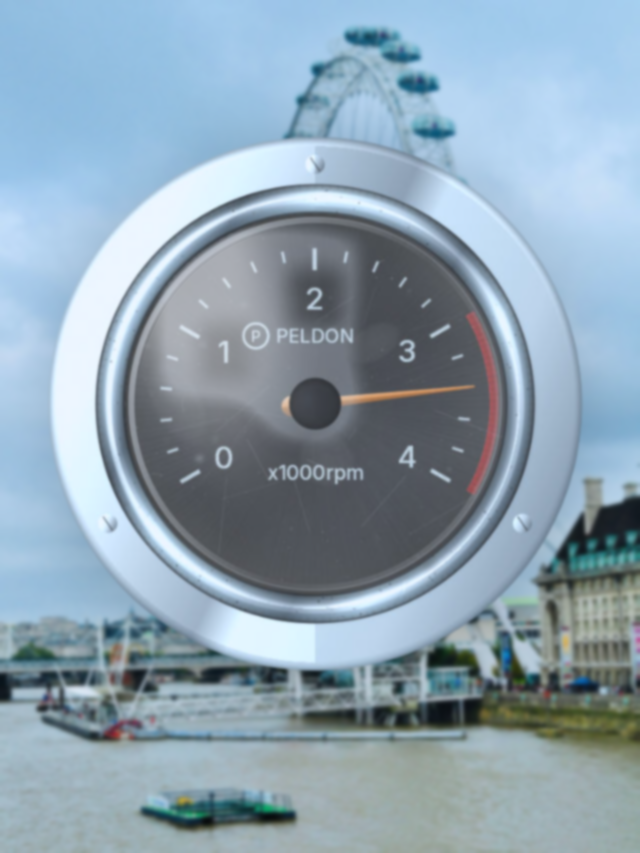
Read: **3400** rpm
